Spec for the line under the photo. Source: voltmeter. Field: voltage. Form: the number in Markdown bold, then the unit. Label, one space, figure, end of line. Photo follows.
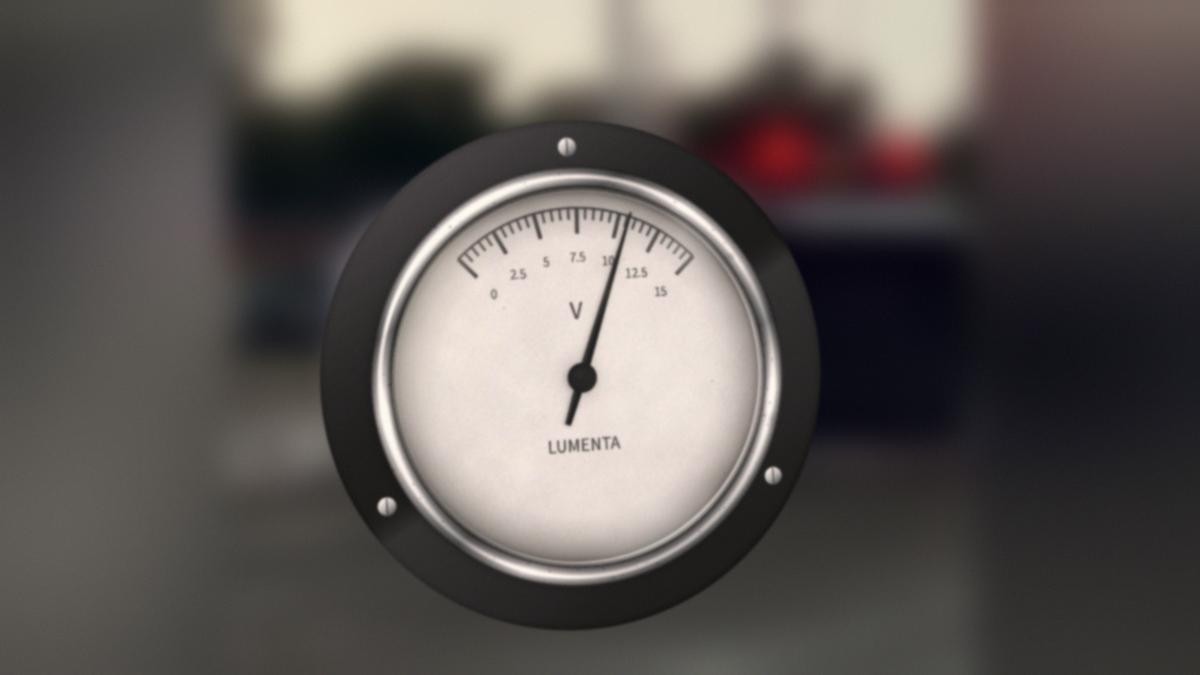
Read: **10.5** V
